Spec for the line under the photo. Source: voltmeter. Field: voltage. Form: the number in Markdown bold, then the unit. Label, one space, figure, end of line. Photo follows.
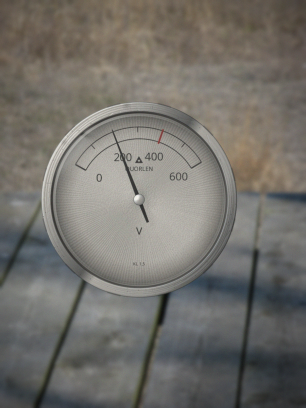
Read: **200** V
